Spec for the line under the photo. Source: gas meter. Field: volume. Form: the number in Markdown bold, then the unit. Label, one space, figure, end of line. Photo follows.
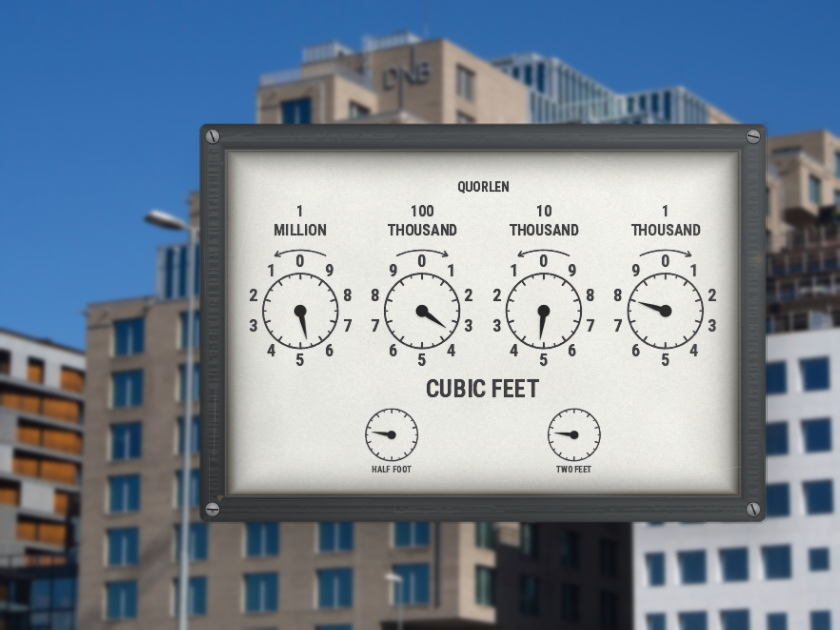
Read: **534800** ft³
